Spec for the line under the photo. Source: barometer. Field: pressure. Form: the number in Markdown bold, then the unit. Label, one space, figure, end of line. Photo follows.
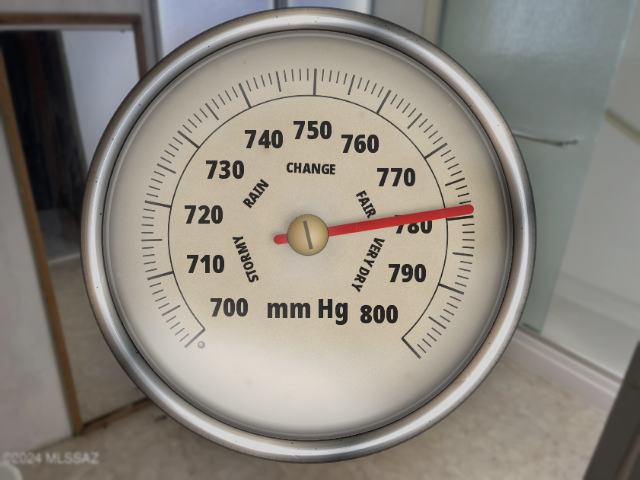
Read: **779** mmHg
